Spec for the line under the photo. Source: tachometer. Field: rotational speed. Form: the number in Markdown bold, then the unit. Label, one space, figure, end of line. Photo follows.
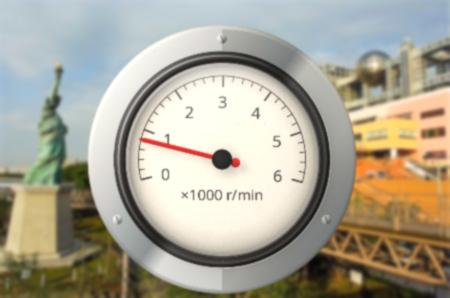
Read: **800** rpm
